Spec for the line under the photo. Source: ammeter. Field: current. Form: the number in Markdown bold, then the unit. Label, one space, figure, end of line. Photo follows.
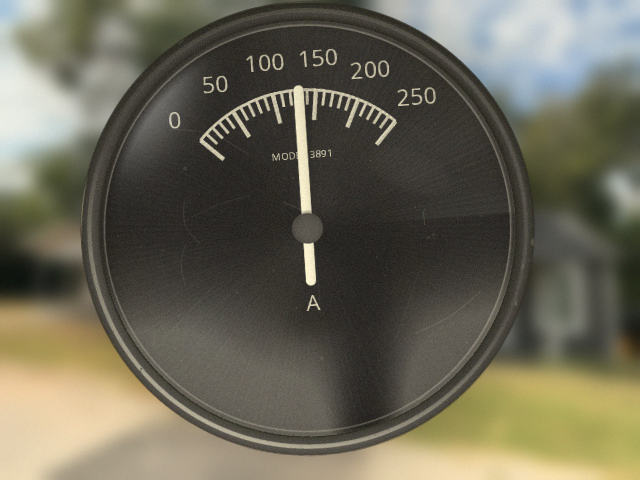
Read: **130** A
